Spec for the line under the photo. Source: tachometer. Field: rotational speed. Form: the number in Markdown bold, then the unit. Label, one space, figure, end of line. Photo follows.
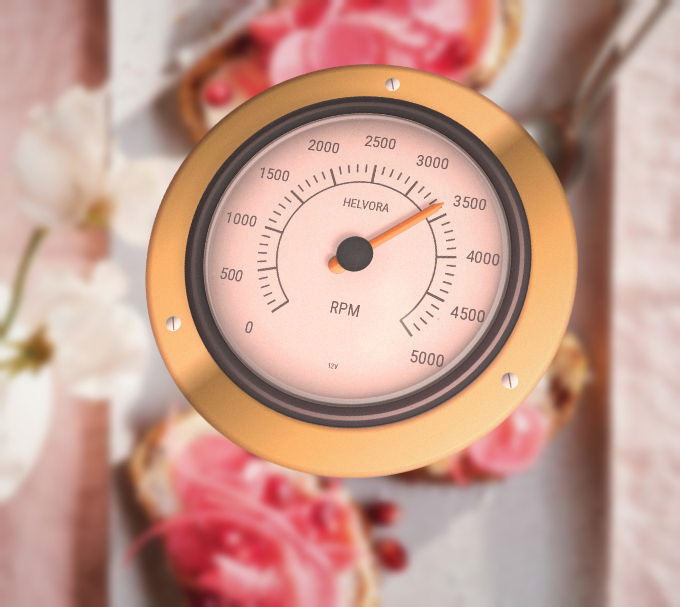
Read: **3400** rpm
